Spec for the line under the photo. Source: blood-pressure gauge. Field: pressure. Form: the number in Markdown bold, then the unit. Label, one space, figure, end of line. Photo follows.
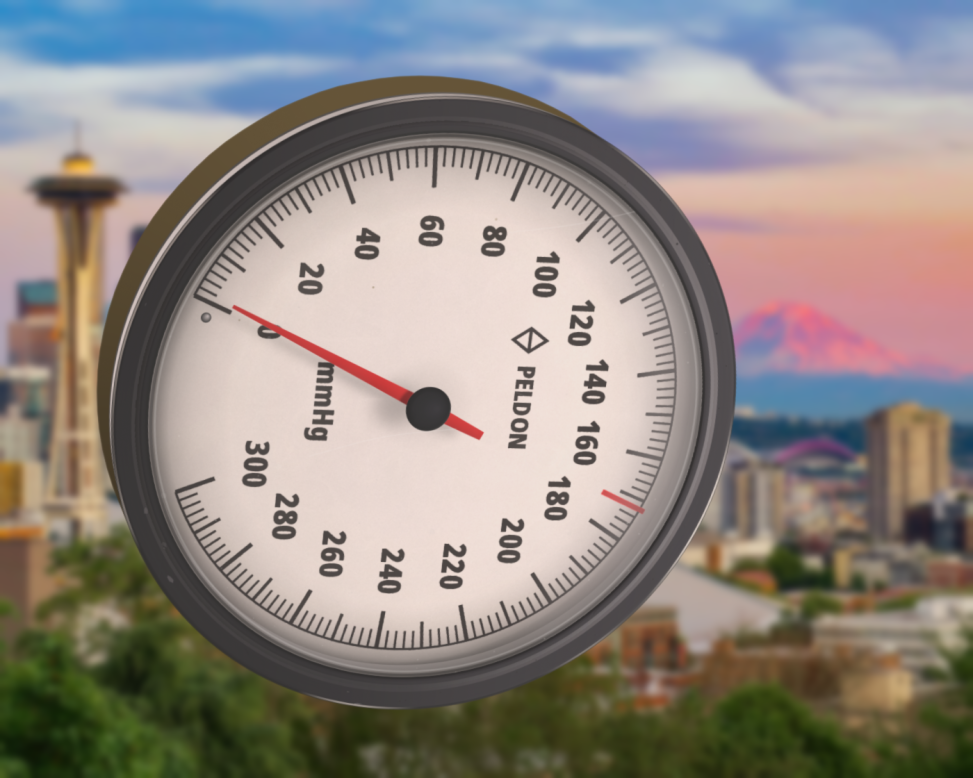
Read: **2** mmHg
